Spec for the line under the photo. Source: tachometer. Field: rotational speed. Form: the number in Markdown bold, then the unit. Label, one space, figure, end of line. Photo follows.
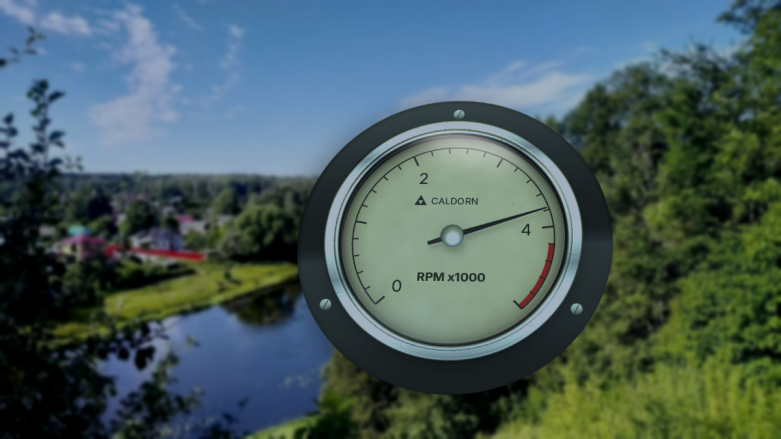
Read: **3800** rpm
